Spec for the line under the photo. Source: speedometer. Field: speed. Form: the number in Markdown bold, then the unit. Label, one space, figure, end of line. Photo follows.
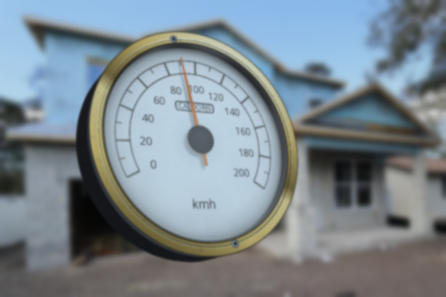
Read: **90** km/h
